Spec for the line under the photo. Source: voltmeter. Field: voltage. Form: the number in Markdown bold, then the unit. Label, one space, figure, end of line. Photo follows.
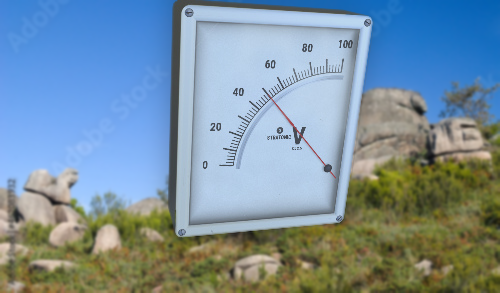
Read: **50** V
